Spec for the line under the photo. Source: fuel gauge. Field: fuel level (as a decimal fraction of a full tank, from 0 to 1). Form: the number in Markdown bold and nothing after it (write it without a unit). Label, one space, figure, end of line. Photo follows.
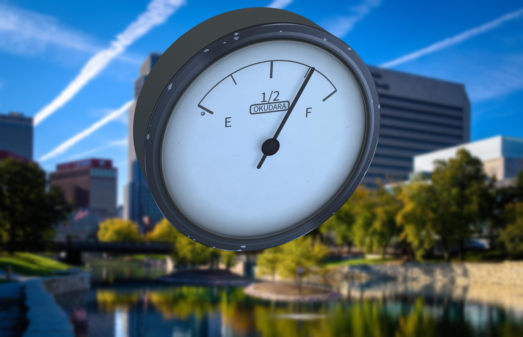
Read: **0.75**
